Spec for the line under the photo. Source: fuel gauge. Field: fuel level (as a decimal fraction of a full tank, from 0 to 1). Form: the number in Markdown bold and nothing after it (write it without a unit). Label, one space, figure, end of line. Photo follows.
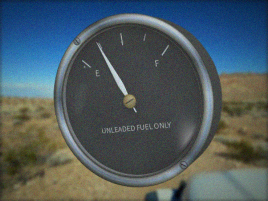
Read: **0.25**
